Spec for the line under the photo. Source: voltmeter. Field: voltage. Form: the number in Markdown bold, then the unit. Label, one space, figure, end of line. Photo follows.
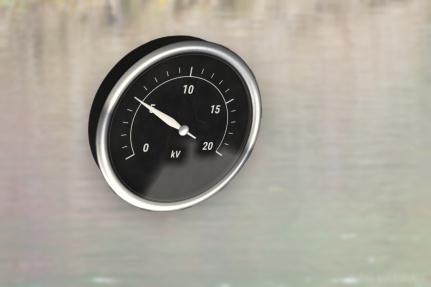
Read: **5** kV
